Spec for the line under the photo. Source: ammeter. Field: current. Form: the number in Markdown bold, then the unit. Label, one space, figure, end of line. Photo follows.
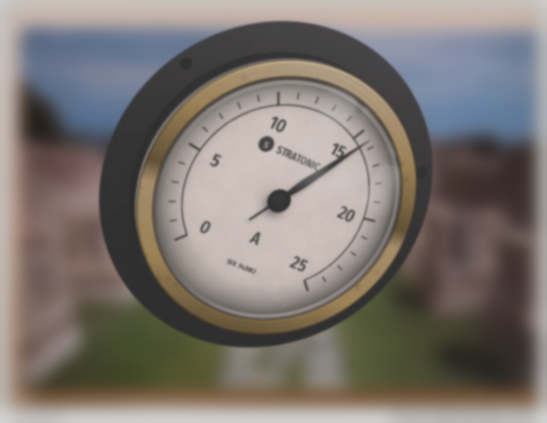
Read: **15.5** A
